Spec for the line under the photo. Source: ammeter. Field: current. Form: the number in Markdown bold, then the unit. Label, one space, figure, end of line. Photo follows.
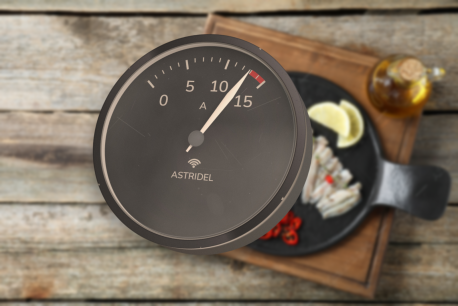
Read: **13** A
